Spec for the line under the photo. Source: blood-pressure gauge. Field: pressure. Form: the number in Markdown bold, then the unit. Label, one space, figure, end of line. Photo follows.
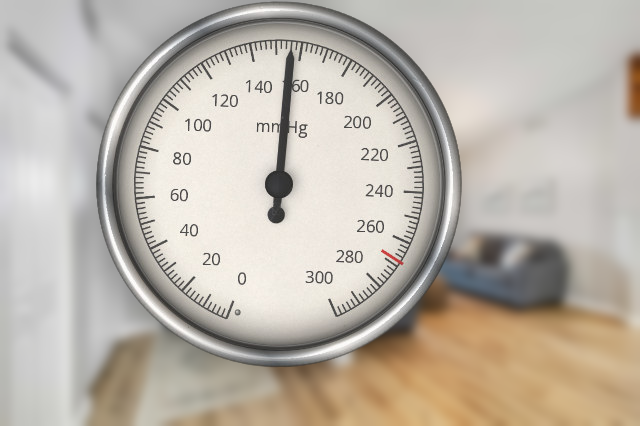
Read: **156** mmHg
